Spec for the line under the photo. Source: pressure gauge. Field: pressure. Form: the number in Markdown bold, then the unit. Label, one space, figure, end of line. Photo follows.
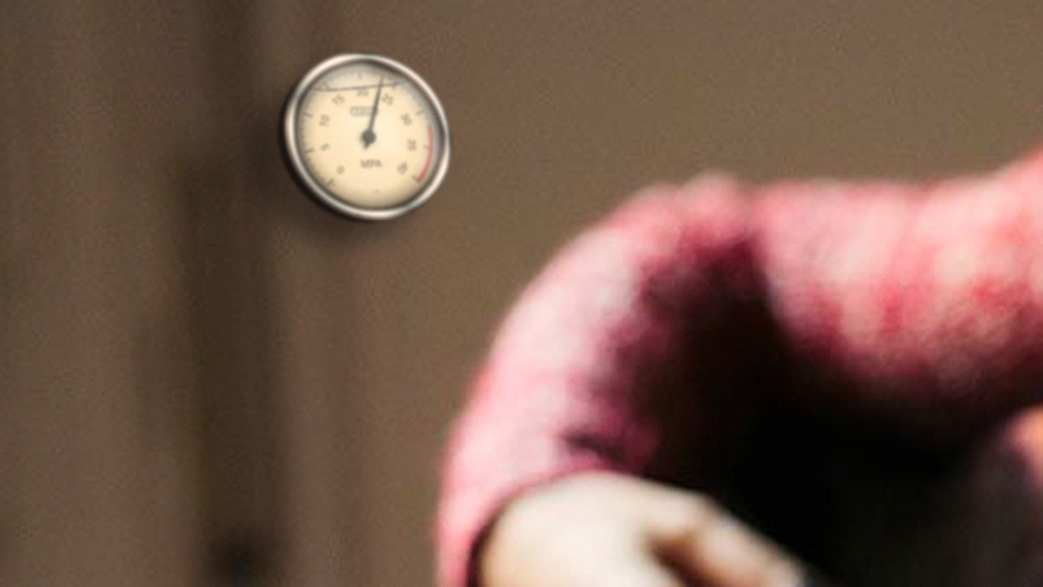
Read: **23** MPa
